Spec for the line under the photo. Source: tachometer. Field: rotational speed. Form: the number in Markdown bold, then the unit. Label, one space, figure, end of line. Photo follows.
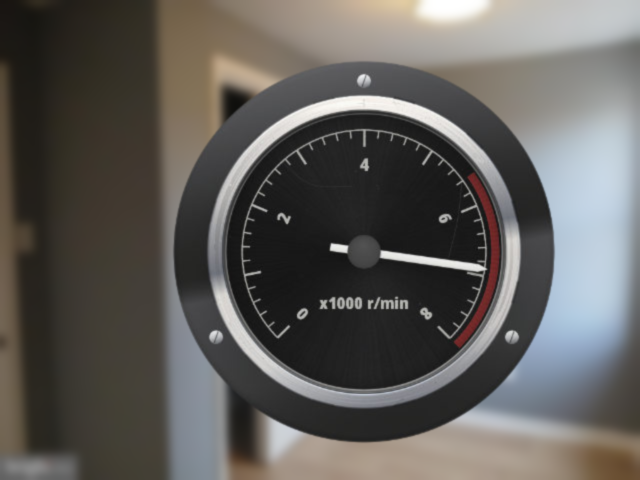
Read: **6900** rpm
